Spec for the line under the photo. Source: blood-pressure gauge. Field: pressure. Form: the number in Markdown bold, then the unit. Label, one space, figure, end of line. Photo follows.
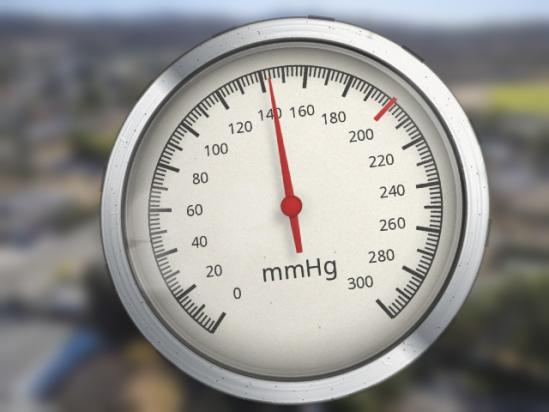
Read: **144** mmHg
